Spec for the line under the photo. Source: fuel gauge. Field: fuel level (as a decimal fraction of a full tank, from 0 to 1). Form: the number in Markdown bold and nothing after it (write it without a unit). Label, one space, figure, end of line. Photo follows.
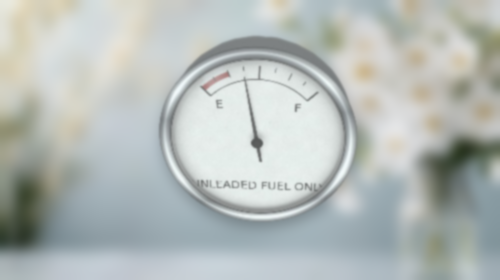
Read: **0.375**
